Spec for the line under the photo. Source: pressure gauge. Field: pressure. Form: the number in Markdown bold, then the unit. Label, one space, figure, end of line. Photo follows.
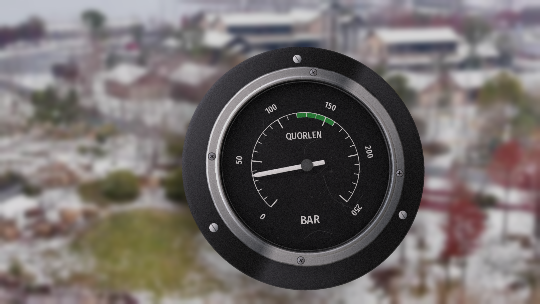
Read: **35** bar
